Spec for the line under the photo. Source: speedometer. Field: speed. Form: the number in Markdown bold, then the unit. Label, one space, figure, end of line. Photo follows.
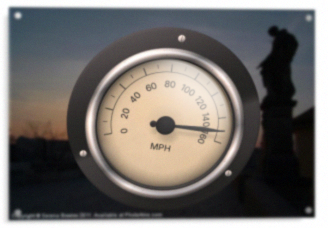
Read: **150** mph
